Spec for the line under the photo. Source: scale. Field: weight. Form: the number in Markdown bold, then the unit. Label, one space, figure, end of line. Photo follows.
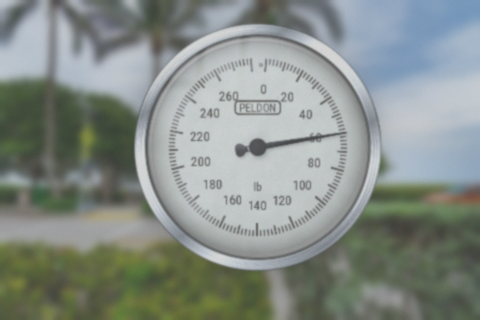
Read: **60** lb
